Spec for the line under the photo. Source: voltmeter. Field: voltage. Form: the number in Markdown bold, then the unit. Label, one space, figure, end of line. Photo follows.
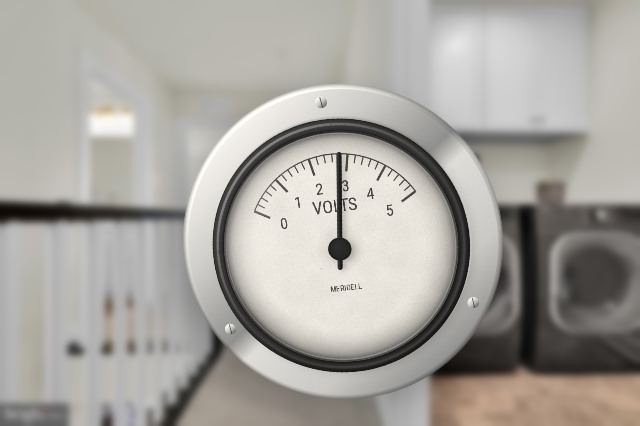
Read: **2.8** V
